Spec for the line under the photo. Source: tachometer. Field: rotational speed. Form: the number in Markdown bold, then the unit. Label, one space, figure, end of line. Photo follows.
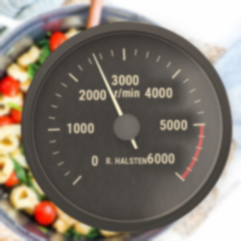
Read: **2500** rpm
